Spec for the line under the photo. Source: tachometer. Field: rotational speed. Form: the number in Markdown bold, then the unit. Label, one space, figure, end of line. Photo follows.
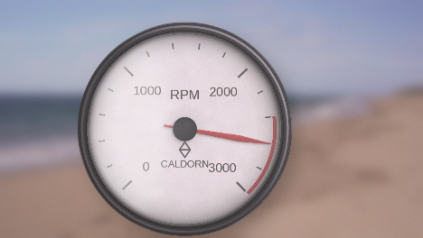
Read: **2600** rpm
